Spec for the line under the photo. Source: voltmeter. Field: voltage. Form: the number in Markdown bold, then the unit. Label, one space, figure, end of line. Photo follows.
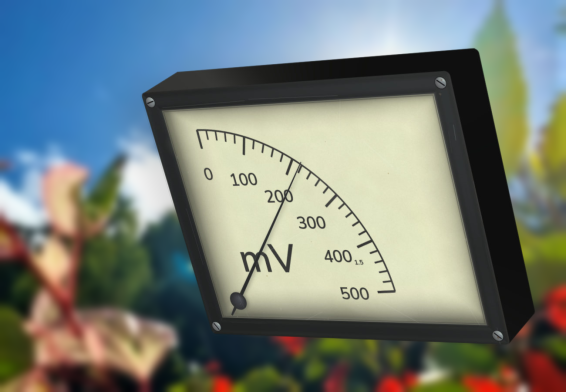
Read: **220** mV
